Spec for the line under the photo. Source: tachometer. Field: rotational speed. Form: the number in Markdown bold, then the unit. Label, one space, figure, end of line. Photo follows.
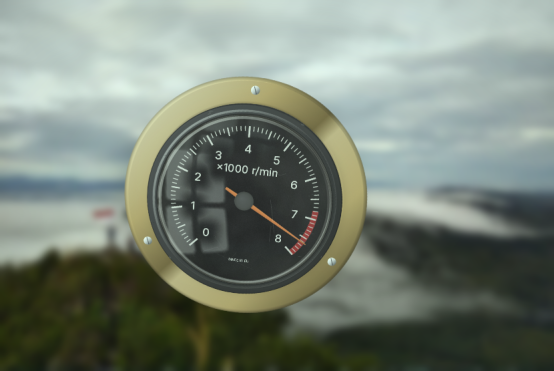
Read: **7600** rpm
